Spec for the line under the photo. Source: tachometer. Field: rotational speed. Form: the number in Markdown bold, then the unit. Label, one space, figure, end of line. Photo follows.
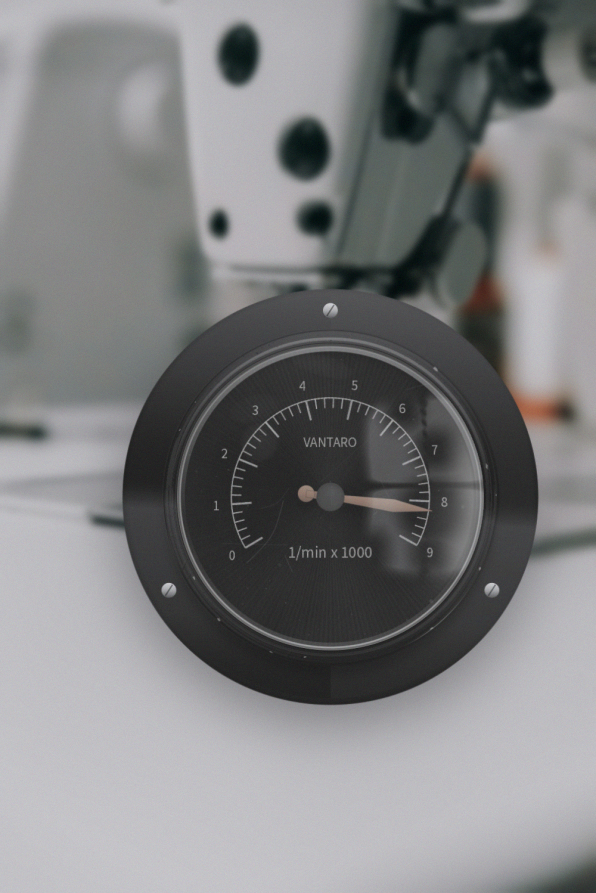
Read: **8200** rpm
